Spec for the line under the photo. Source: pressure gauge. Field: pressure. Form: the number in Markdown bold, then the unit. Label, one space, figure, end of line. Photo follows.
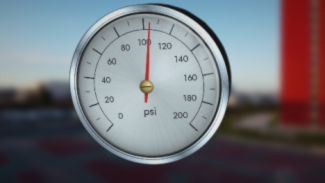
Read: **105** psi
